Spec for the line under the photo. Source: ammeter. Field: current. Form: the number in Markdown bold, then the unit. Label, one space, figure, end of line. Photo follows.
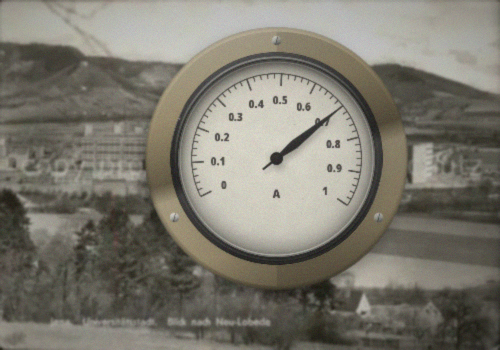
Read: **0.7** A
